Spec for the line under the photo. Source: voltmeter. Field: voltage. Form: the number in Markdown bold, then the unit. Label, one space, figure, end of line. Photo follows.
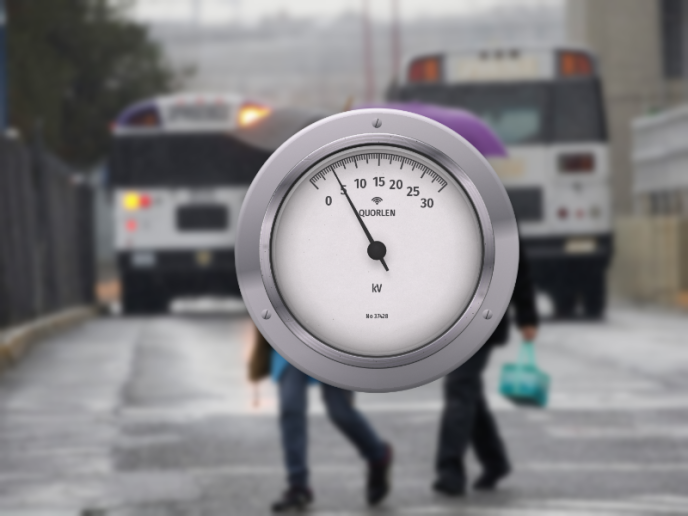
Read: **5** kV
